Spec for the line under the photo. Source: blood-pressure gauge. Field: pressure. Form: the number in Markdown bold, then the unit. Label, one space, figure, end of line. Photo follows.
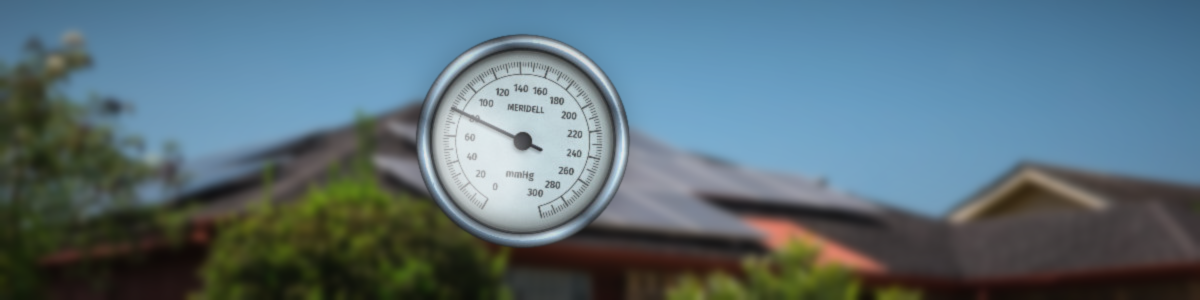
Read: **80** mmHg
